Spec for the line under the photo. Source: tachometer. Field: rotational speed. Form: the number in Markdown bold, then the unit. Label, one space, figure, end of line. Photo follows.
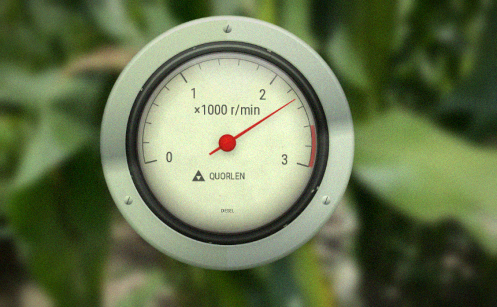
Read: **2300** rpm
